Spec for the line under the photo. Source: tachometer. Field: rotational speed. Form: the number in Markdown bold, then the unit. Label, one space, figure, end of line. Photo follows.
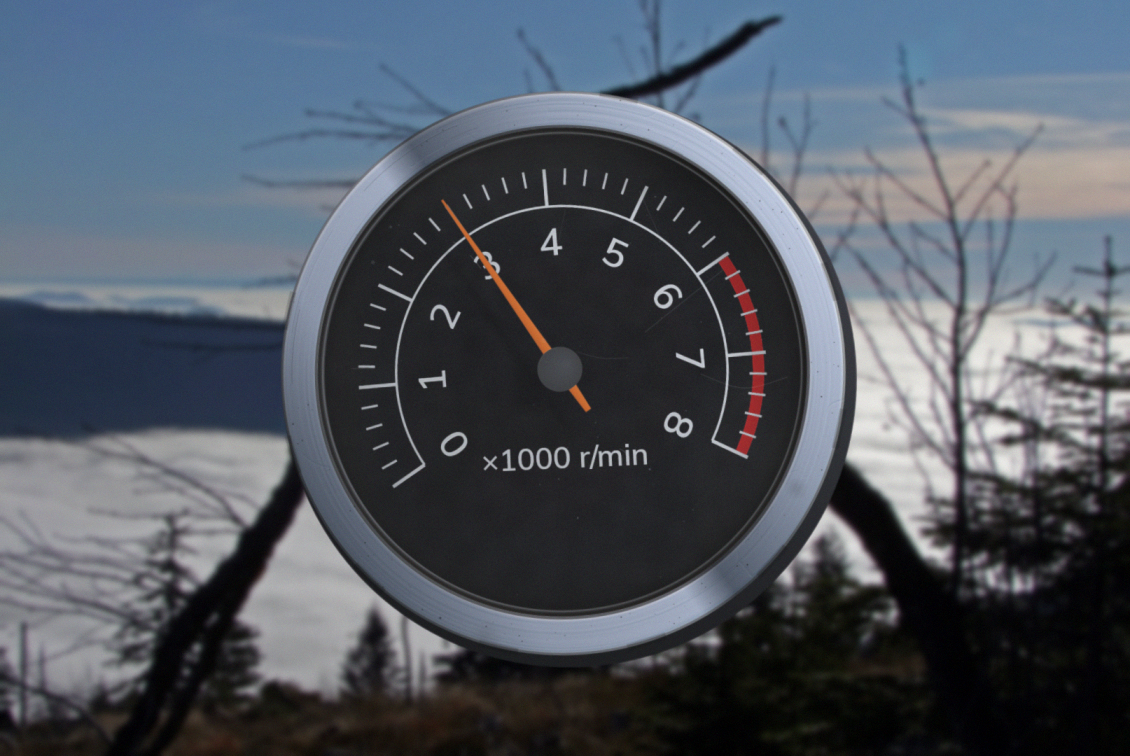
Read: **3000** rpm
